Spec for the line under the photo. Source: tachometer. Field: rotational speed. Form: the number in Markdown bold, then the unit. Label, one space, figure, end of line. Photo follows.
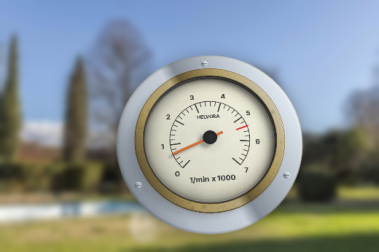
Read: **600** rpm
